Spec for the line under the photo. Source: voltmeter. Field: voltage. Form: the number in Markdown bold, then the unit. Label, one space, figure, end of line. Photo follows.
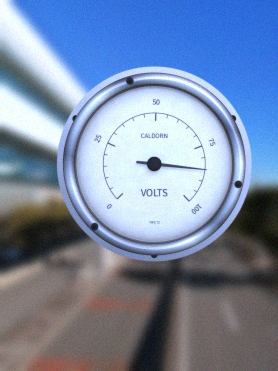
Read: **85** V
